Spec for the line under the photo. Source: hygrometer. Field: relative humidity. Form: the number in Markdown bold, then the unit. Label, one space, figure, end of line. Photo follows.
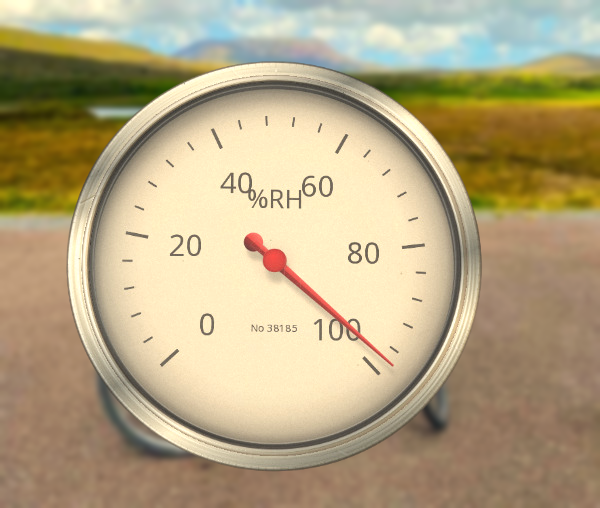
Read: **98** %
